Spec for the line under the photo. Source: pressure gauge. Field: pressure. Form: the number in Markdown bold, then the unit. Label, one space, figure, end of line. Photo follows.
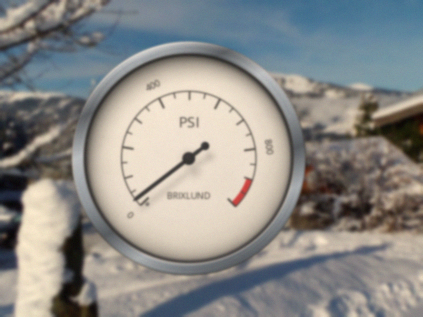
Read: **25** psi
